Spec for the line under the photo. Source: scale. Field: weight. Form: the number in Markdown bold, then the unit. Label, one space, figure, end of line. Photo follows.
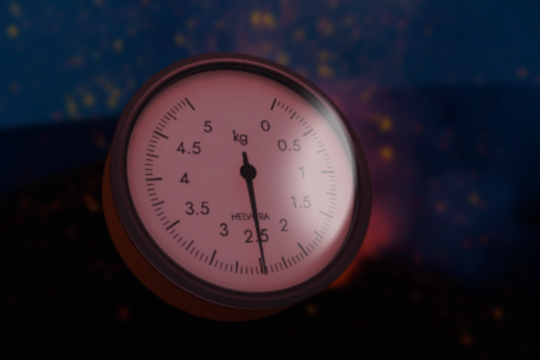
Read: **2.5** kg
